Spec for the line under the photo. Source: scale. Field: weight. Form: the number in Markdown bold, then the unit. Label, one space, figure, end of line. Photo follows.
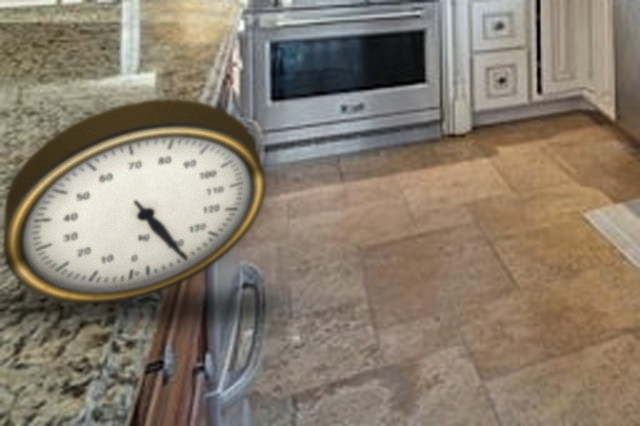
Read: **140** kg
